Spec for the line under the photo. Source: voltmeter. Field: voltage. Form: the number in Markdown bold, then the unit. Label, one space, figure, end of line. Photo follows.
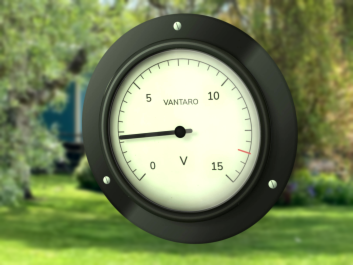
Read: **2.25** V
